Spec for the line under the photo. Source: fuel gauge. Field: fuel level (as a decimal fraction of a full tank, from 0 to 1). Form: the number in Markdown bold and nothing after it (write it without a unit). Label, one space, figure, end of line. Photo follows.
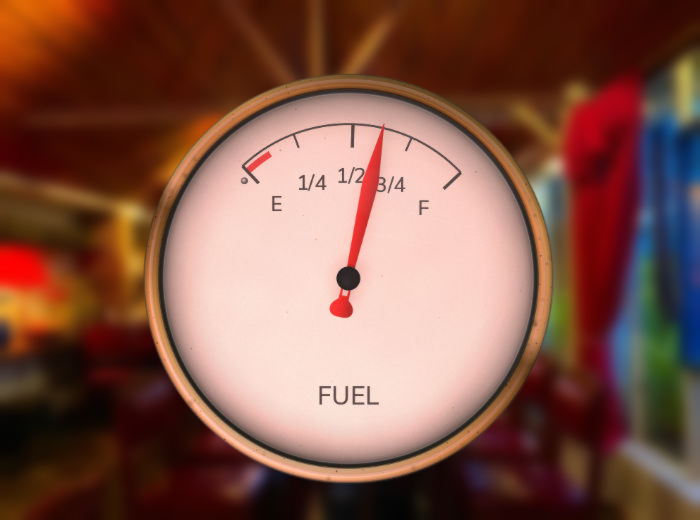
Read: **0.625**
